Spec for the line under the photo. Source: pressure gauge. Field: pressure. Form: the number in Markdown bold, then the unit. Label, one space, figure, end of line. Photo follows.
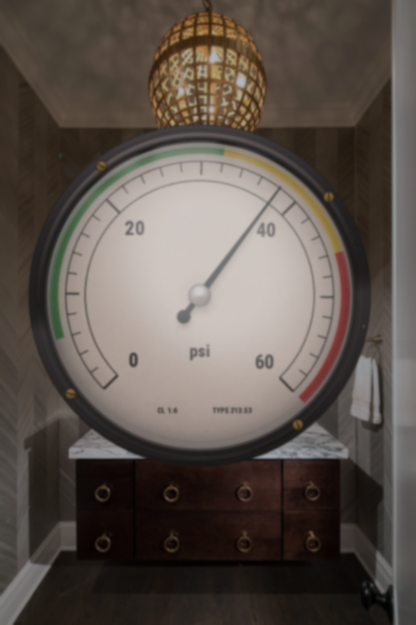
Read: **38** psi
